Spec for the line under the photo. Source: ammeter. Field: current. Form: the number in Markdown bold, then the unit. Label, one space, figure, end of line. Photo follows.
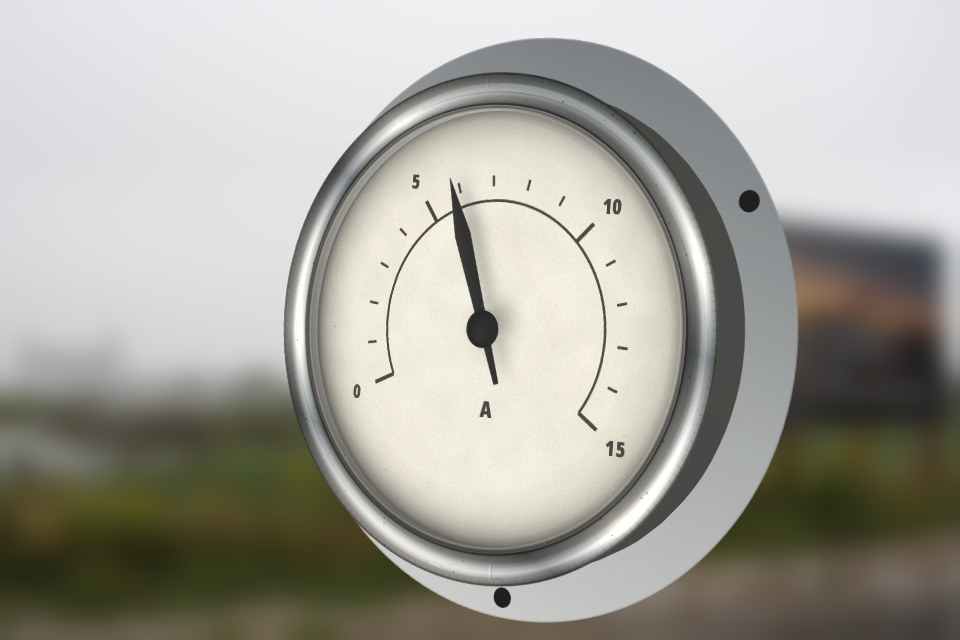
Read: **6** A
